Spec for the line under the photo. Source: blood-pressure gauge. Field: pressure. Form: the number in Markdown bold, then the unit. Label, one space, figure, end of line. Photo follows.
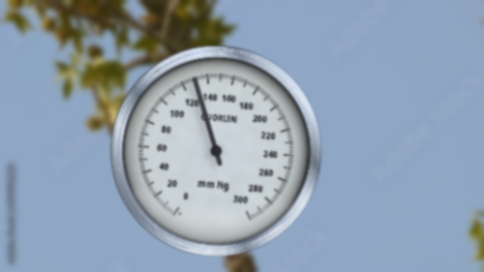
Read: **130** mmHg
